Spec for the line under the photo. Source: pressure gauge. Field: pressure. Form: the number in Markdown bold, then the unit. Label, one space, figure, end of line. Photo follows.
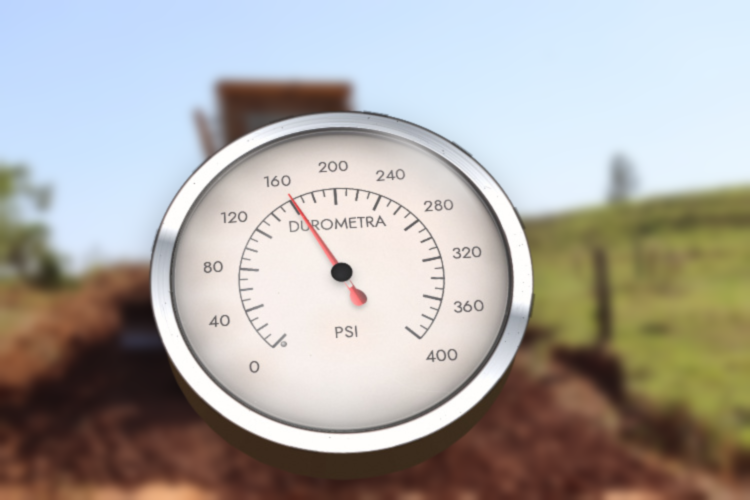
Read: **160** psi
